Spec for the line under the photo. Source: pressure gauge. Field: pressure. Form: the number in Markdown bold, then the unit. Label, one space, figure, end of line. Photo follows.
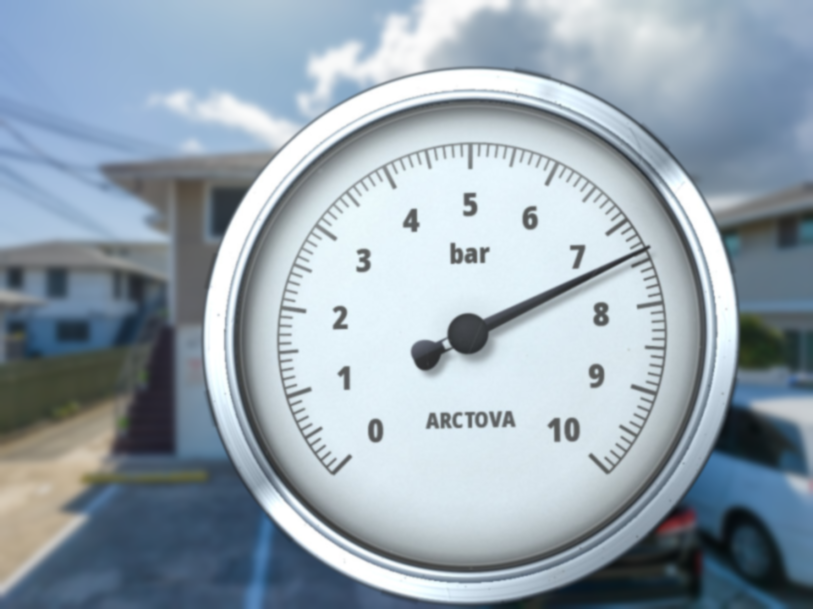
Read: **7.4** bar
